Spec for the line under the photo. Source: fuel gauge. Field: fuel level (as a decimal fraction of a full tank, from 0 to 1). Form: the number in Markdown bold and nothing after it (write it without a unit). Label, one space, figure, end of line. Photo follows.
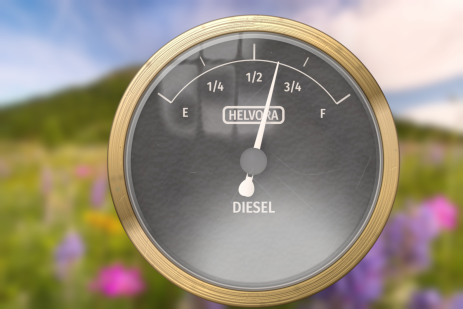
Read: **0.625**
